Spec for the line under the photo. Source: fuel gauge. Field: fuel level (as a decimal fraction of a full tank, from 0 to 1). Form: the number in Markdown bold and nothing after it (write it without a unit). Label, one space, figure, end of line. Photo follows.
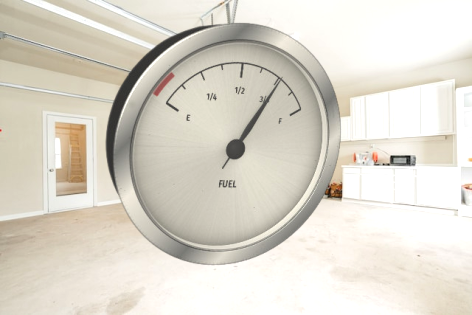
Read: **0.75**
